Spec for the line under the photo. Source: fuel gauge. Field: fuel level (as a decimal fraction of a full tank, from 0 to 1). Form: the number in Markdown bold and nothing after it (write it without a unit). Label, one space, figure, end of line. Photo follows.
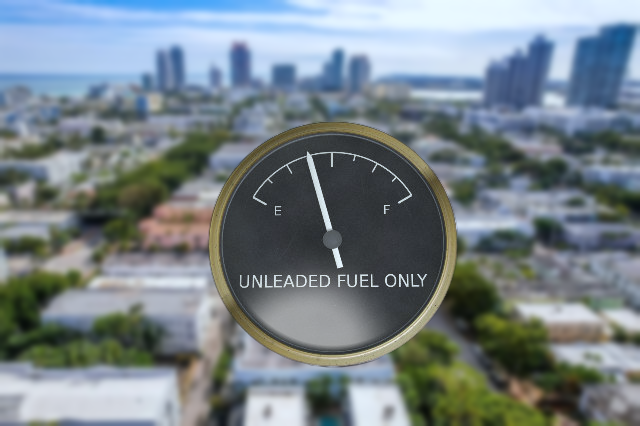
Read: **0.375**
